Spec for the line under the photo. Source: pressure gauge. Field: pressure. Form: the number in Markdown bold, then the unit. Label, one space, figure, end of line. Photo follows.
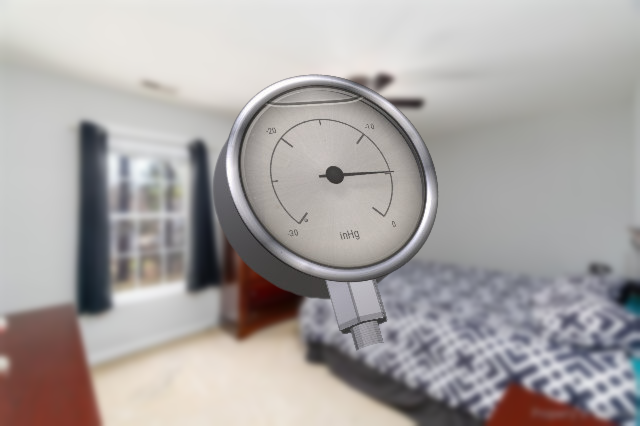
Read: **-5** inHg
